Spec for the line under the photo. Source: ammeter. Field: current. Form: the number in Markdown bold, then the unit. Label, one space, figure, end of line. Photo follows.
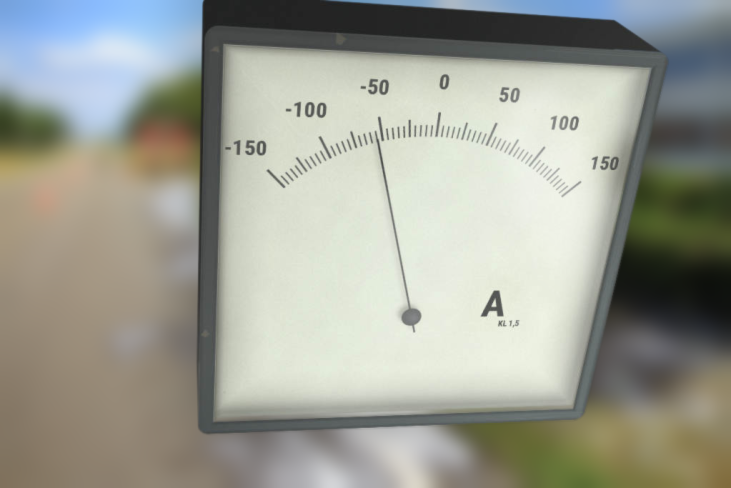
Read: **-55** A
